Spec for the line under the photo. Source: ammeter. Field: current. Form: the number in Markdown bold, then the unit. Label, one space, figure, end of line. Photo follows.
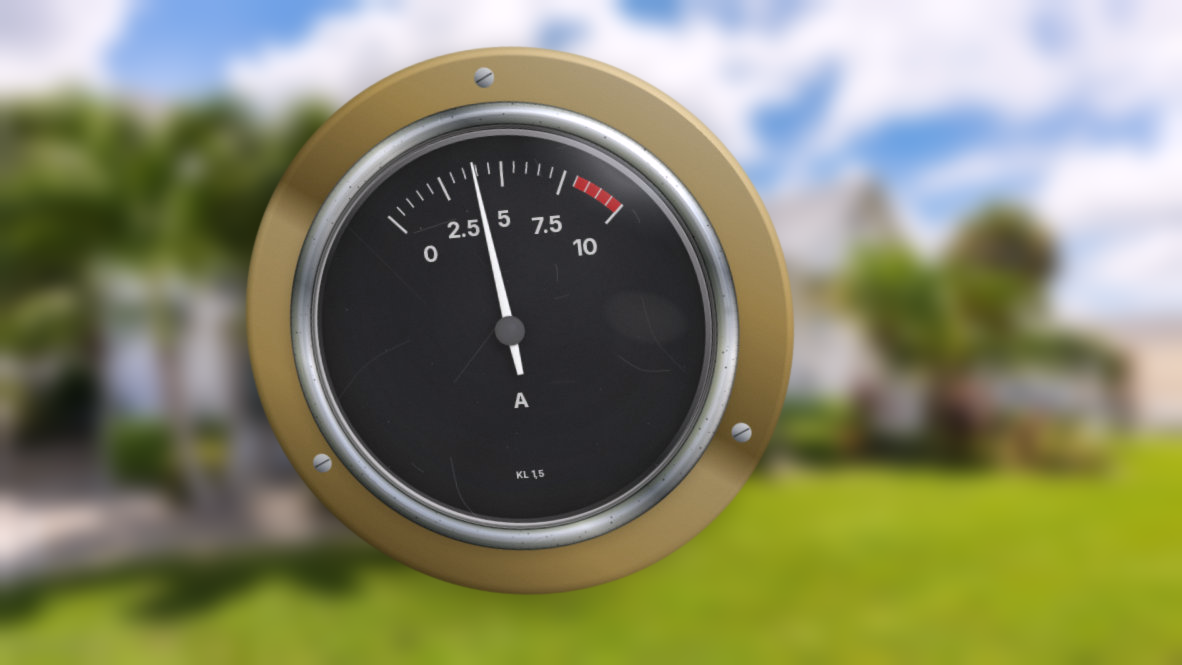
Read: **4** A
